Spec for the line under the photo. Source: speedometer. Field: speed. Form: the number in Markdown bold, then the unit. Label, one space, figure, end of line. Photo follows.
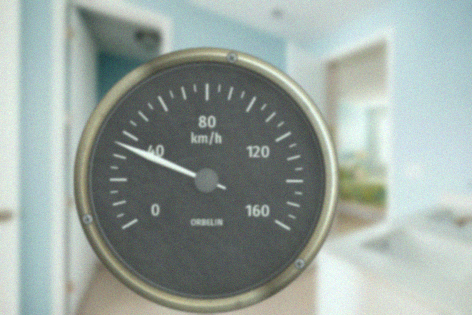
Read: **35** km/h
